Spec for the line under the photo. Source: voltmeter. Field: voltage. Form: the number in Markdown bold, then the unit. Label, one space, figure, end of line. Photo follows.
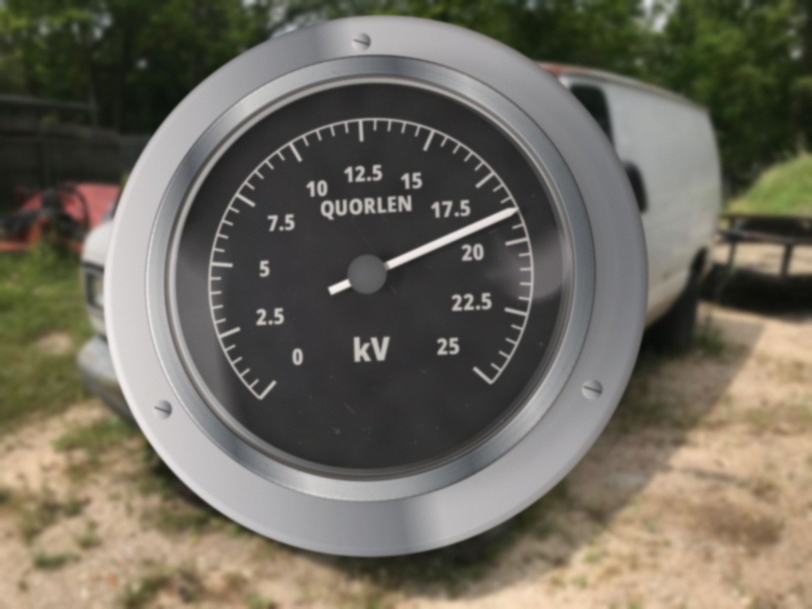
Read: **19** kV
